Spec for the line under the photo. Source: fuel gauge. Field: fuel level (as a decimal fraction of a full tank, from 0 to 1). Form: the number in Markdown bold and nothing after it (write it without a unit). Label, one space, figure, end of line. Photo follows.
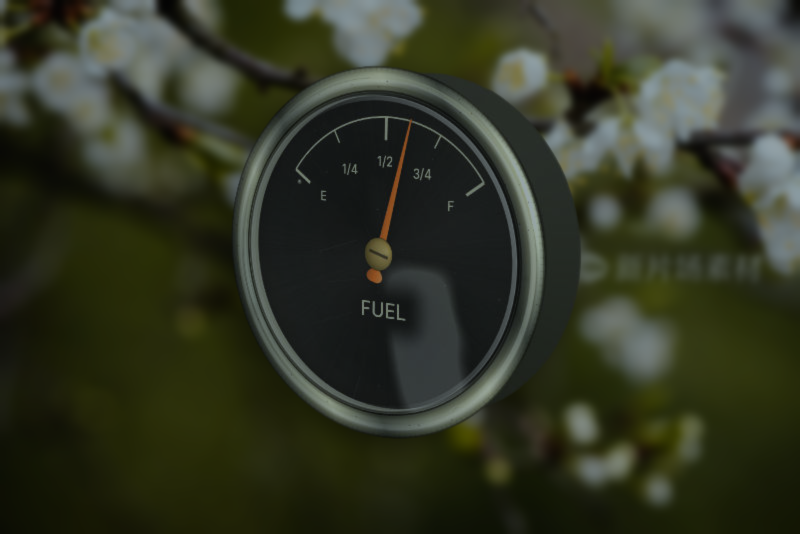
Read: **0.625**
